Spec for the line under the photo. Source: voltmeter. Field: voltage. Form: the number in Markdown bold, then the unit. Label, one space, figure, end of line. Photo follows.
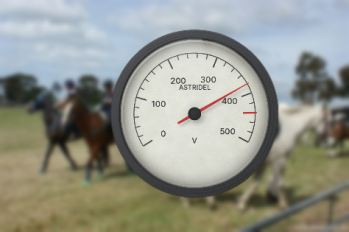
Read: **380** V
